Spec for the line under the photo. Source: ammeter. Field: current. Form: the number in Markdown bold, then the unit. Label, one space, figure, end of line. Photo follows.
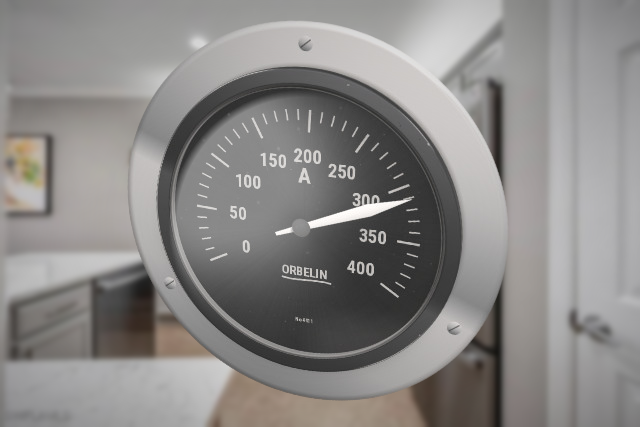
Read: **310** A
